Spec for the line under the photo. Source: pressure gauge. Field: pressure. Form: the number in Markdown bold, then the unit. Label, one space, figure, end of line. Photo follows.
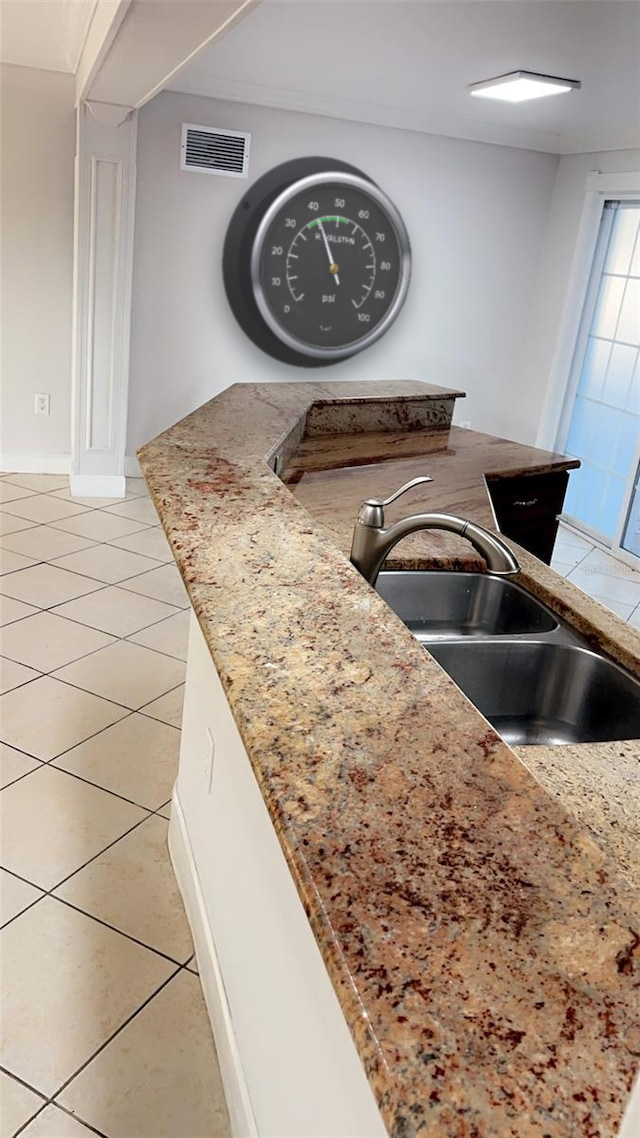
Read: **40** psi
